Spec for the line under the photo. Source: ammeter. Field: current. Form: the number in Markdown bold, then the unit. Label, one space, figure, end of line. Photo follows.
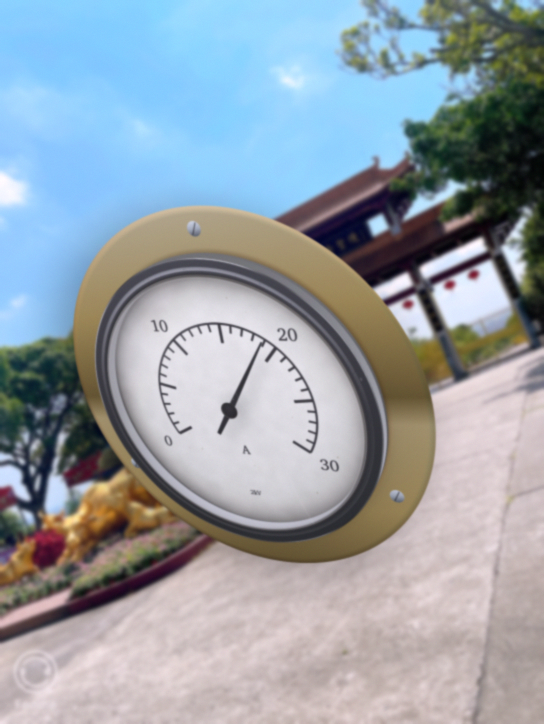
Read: **19** A
